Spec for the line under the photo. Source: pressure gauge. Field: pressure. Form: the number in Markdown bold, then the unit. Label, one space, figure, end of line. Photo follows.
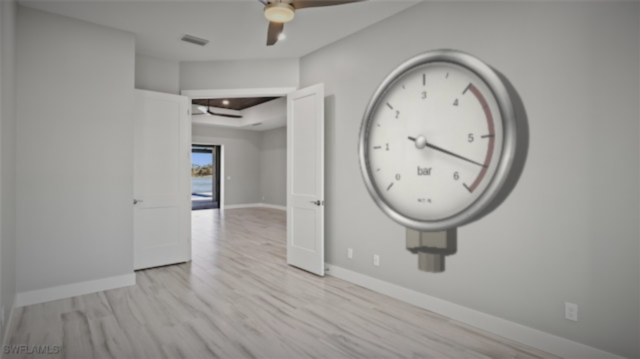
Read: **5.5** bar
